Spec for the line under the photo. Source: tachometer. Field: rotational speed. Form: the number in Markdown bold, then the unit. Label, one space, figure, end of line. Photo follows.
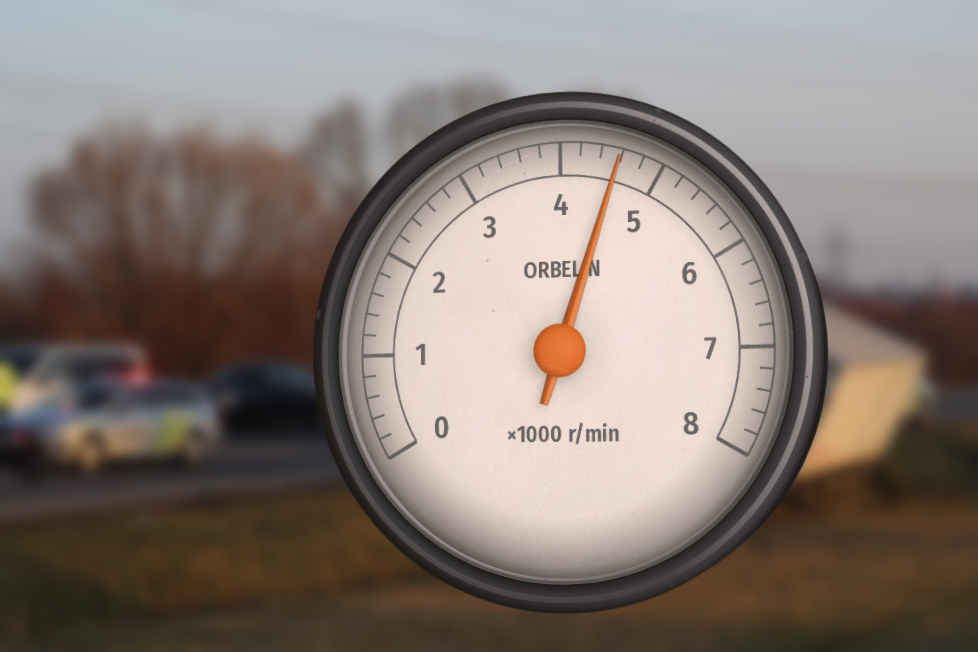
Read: **4600** rpm
